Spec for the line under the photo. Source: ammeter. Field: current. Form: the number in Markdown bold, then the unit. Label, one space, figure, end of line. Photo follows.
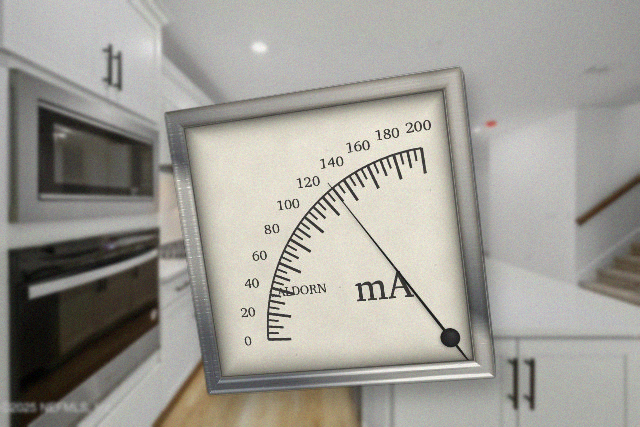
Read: **130** mA
